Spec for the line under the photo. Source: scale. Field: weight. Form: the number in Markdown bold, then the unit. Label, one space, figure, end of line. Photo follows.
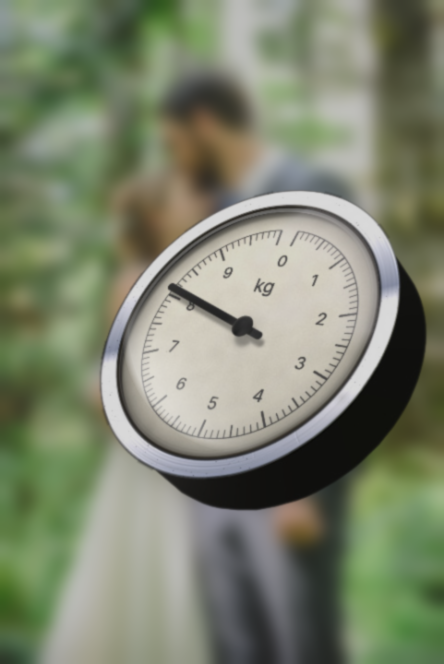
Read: **8.1** kg
